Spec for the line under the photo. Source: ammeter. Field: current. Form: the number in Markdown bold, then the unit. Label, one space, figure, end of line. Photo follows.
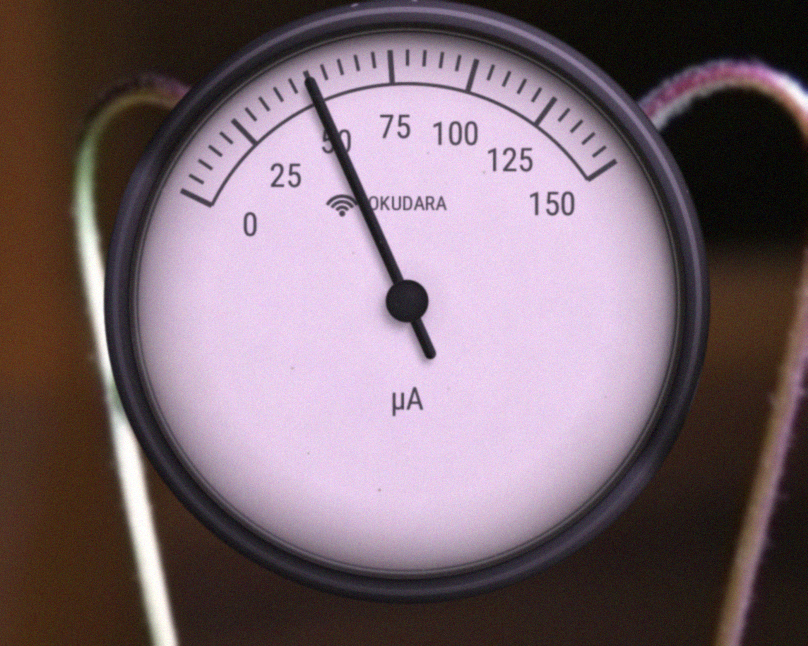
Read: **50** µA
